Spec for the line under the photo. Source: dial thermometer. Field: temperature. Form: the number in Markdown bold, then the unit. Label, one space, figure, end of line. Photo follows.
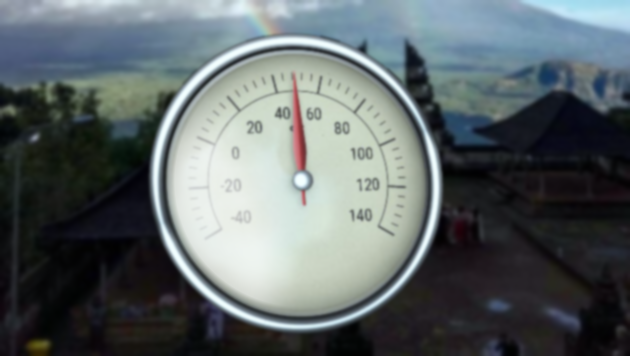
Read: **48** °F
